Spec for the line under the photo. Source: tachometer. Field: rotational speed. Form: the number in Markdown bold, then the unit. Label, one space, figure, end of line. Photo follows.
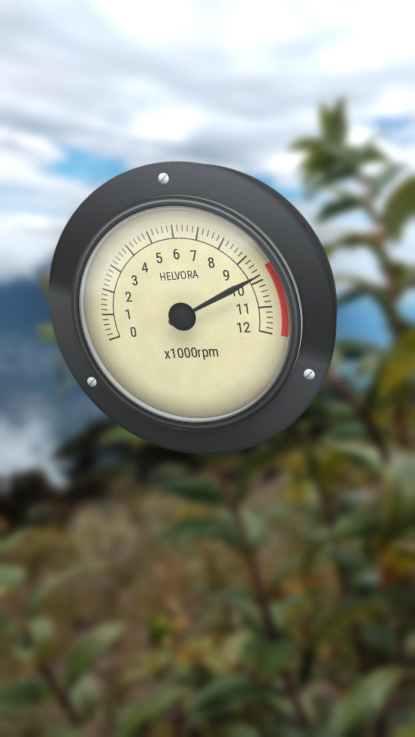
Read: **9800** rpm
